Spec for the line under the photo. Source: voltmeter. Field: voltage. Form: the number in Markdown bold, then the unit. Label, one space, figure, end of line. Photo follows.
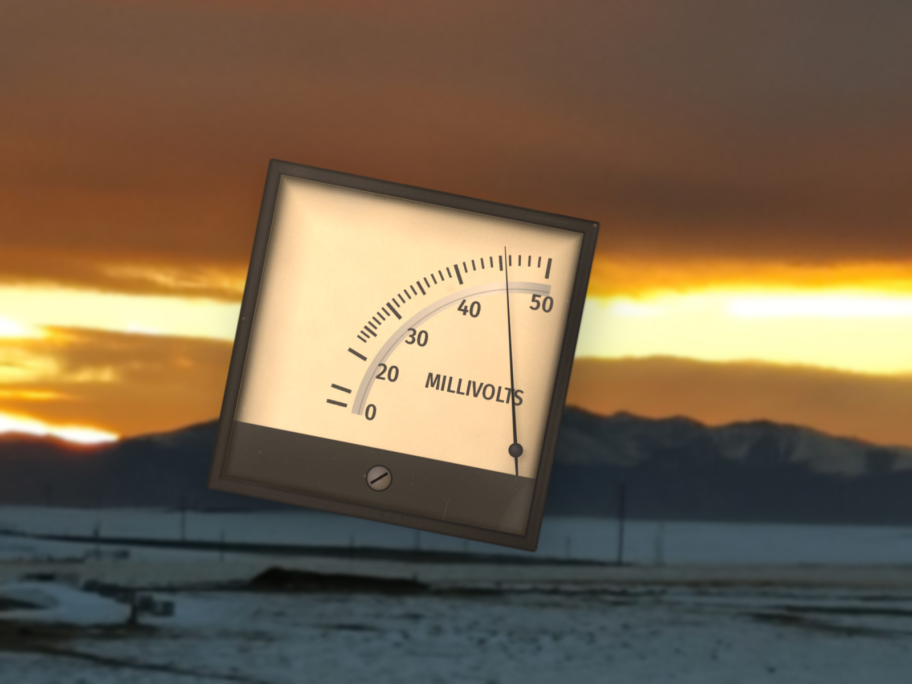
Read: **45.5** mV
